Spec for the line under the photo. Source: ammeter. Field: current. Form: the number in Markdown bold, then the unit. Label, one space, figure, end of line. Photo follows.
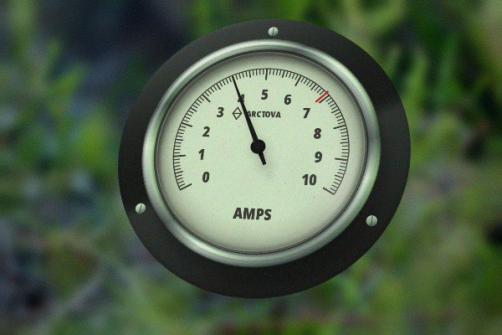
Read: **4** A
